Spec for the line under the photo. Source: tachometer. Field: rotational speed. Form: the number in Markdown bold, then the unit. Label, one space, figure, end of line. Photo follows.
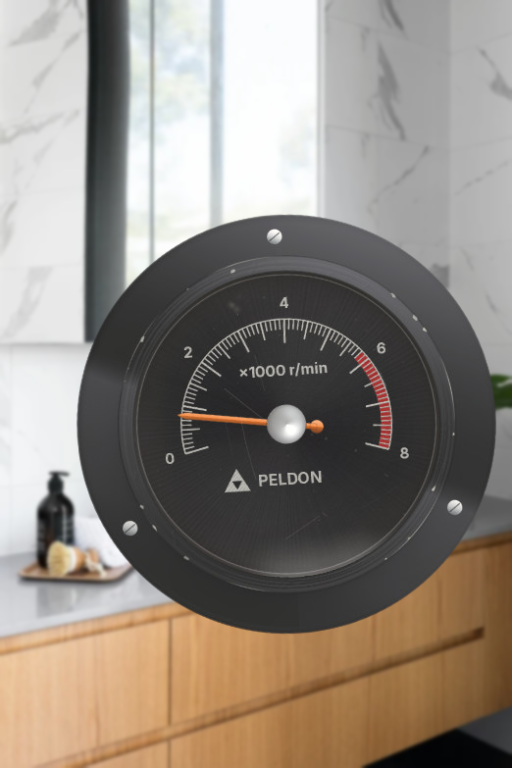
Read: **800** rpm
